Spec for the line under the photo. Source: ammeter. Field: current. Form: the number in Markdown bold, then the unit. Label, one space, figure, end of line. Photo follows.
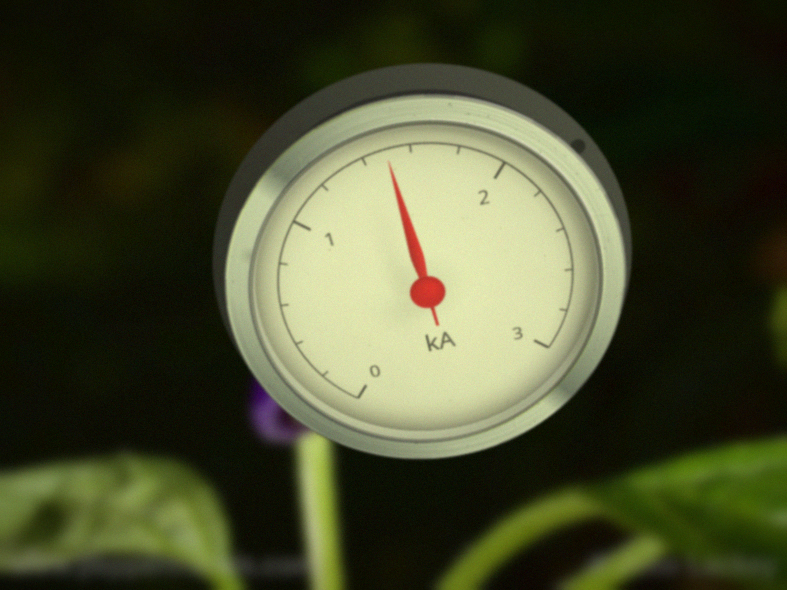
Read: **1.5** kA
